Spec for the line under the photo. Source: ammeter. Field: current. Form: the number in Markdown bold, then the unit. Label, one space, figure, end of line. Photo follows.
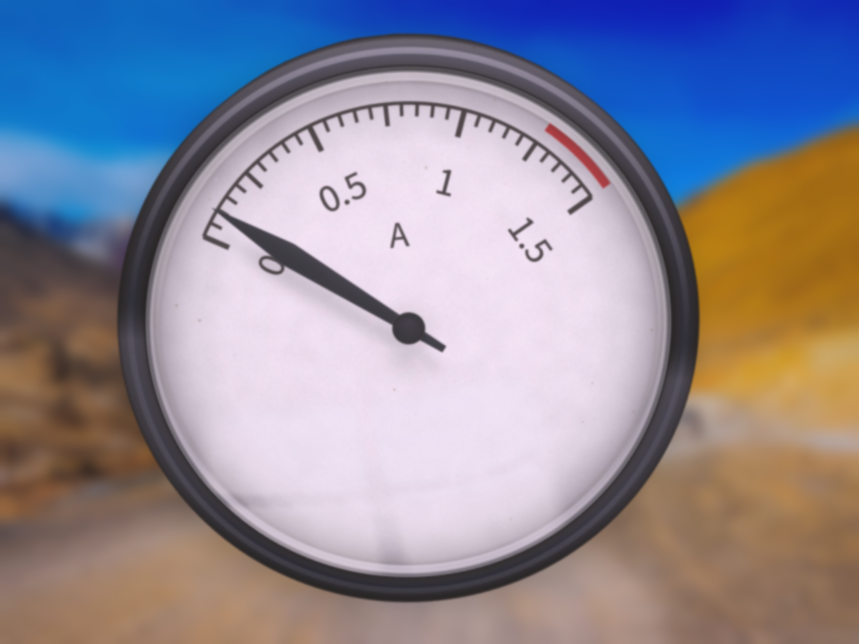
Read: **0.1** A
